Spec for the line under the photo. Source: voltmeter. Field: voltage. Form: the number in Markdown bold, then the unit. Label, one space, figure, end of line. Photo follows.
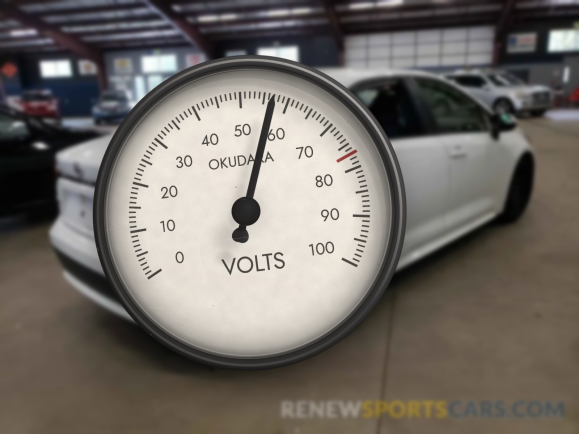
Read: **57** V
